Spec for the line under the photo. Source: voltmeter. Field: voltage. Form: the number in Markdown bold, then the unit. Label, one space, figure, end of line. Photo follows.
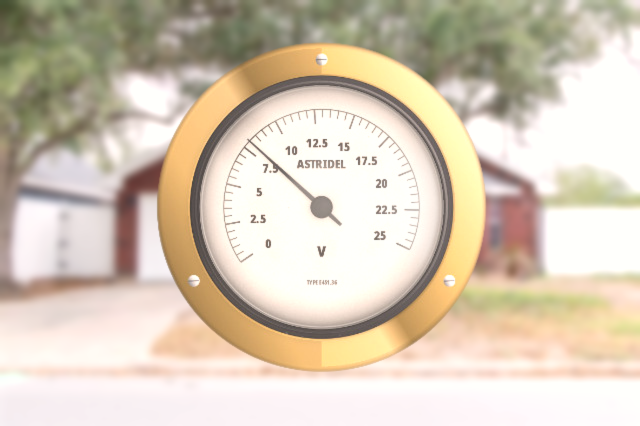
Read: **8** V
